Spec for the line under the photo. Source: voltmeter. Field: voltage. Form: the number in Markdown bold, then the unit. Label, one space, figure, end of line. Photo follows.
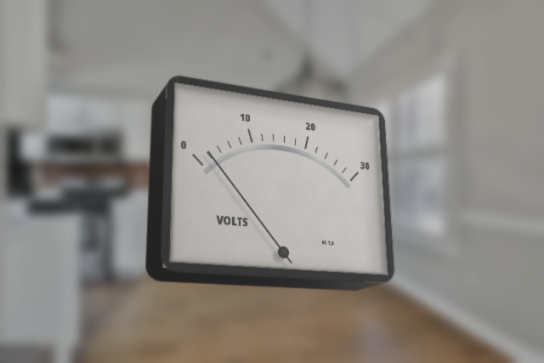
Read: **2** V
